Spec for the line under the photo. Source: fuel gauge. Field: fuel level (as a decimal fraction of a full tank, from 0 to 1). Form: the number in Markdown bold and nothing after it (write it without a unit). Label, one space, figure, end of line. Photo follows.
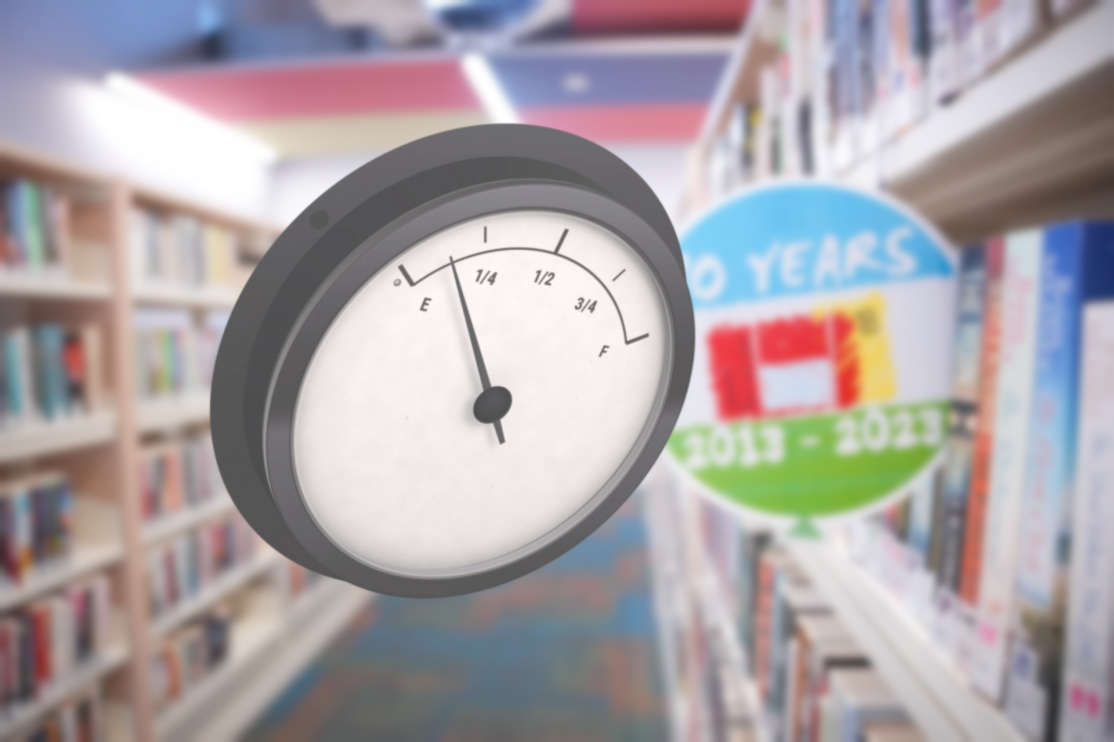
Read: **0.125**
